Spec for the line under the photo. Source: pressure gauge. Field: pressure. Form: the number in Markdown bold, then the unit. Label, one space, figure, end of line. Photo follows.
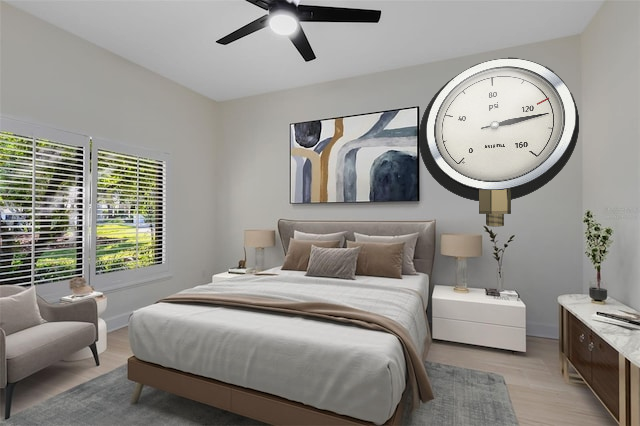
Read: **130** psi
